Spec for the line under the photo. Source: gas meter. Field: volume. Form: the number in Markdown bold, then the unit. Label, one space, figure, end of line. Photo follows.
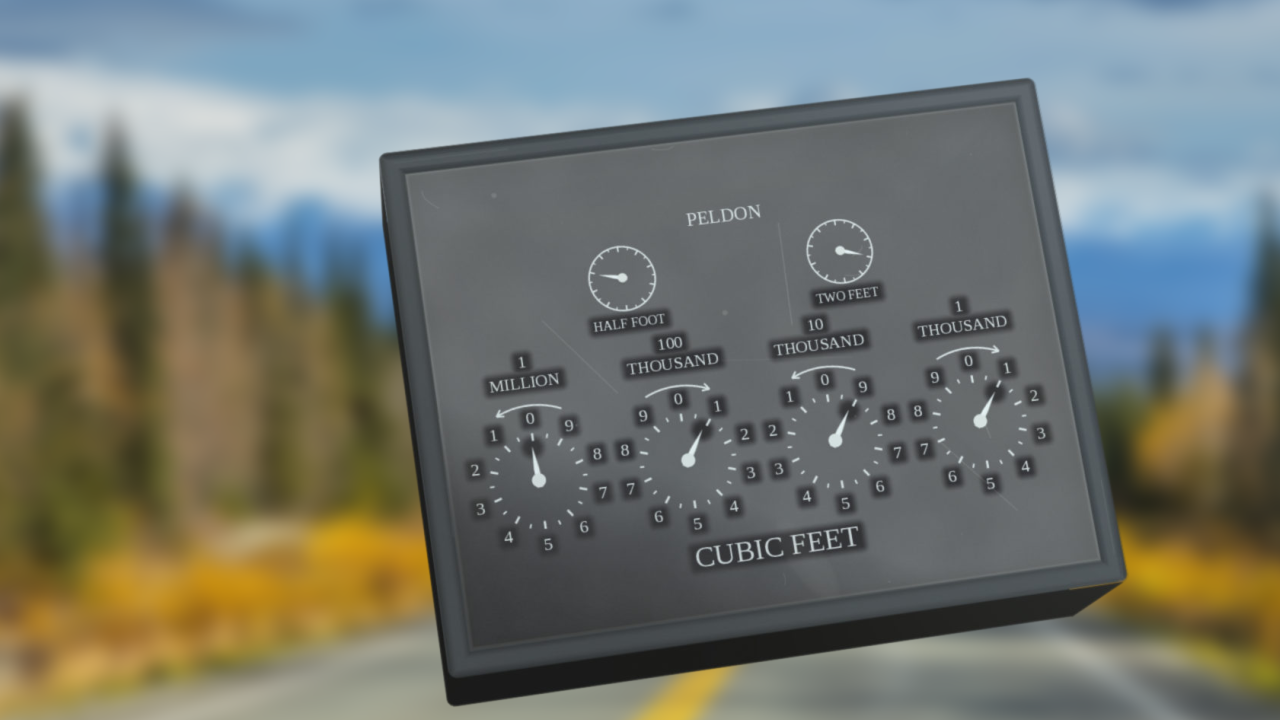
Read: **9100** ft³
